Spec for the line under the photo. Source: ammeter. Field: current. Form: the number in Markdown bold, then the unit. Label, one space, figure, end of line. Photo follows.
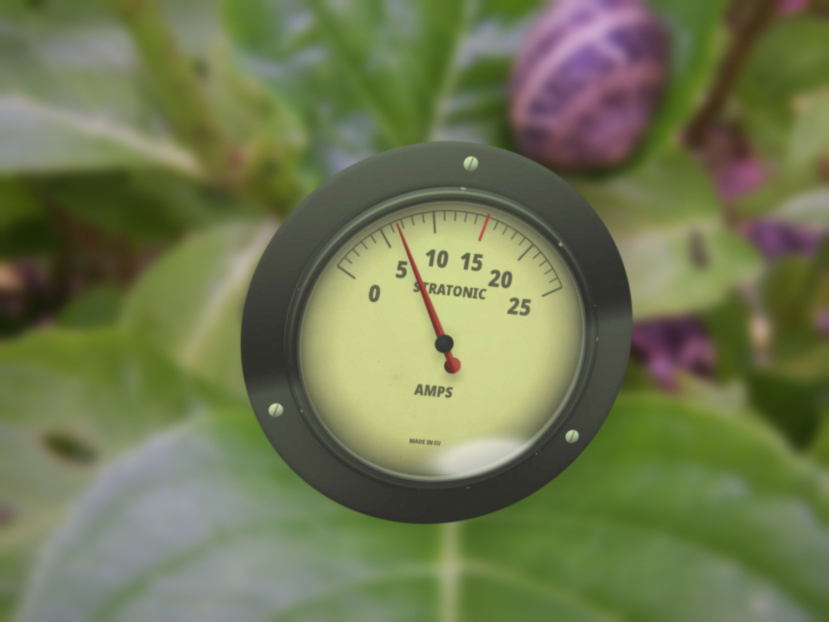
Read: **6.5** A
